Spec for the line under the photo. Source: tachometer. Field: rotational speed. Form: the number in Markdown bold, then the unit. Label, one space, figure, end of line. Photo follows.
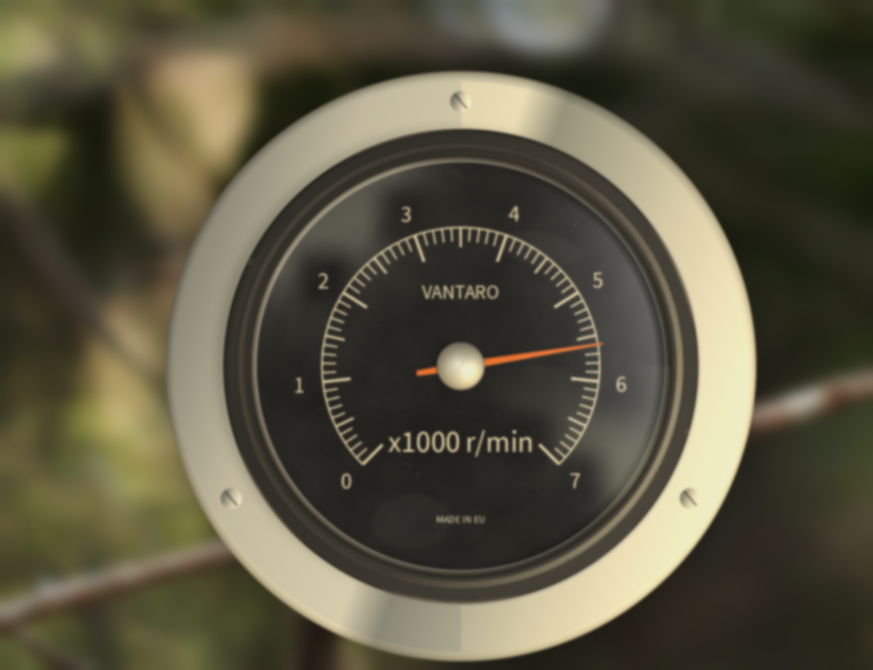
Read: **5600** rpm
